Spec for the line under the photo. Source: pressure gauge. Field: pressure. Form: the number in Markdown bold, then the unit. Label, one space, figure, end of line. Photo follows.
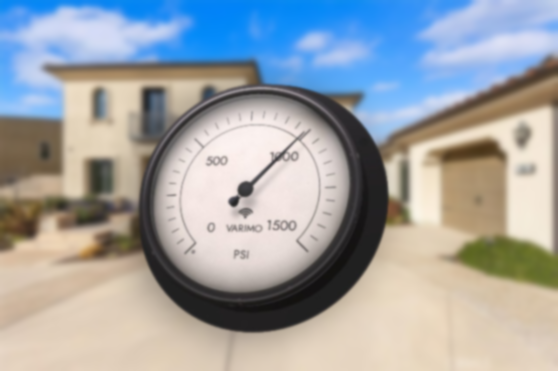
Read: **1000** psi
